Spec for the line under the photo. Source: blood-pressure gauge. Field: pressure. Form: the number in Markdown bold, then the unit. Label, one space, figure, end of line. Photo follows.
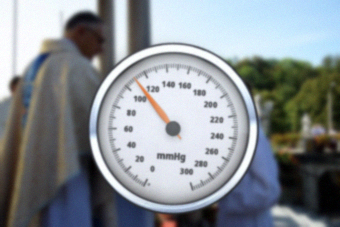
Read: **110** mmHg
